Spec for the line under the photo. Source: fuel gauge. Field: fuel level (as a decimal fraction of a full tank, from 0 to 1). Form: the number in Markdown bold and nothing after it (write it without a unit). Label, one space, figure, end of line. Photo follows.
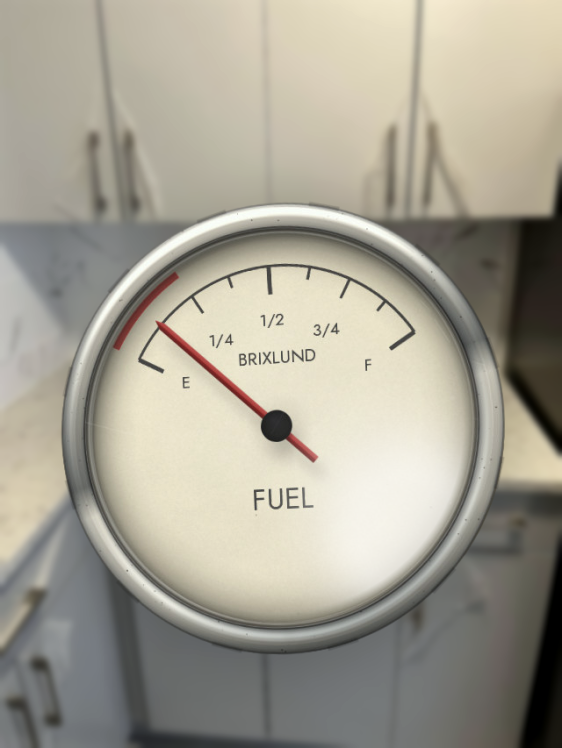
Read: **0.125**
